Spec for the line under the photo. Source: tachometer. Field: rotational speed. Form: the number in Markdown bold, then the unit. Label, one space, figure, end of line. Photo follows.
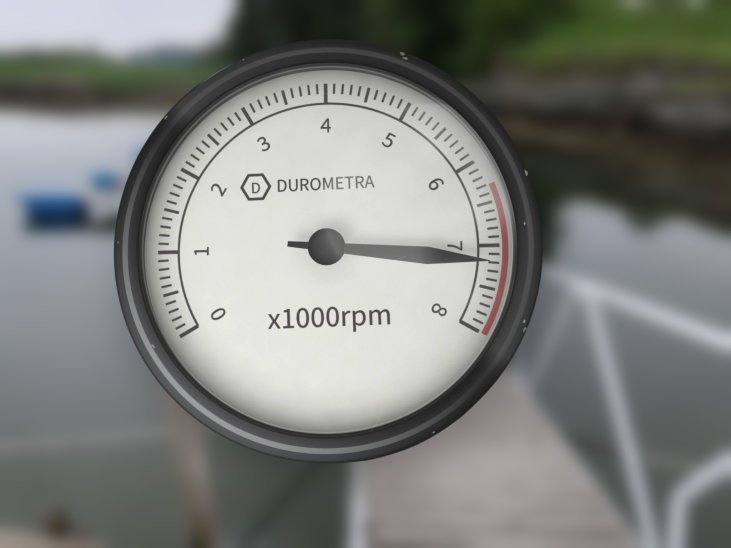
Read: **7200** rpm
